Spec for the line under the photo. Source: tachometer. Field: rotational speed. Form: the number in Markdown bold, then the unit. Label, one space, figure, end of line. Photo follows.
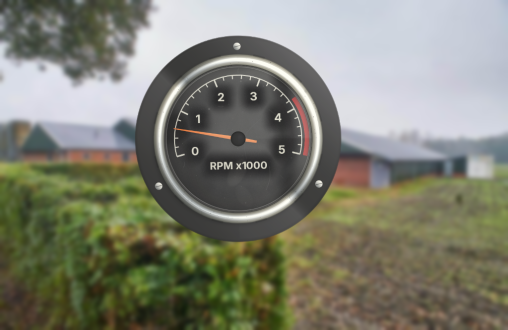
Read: **600** rpm
